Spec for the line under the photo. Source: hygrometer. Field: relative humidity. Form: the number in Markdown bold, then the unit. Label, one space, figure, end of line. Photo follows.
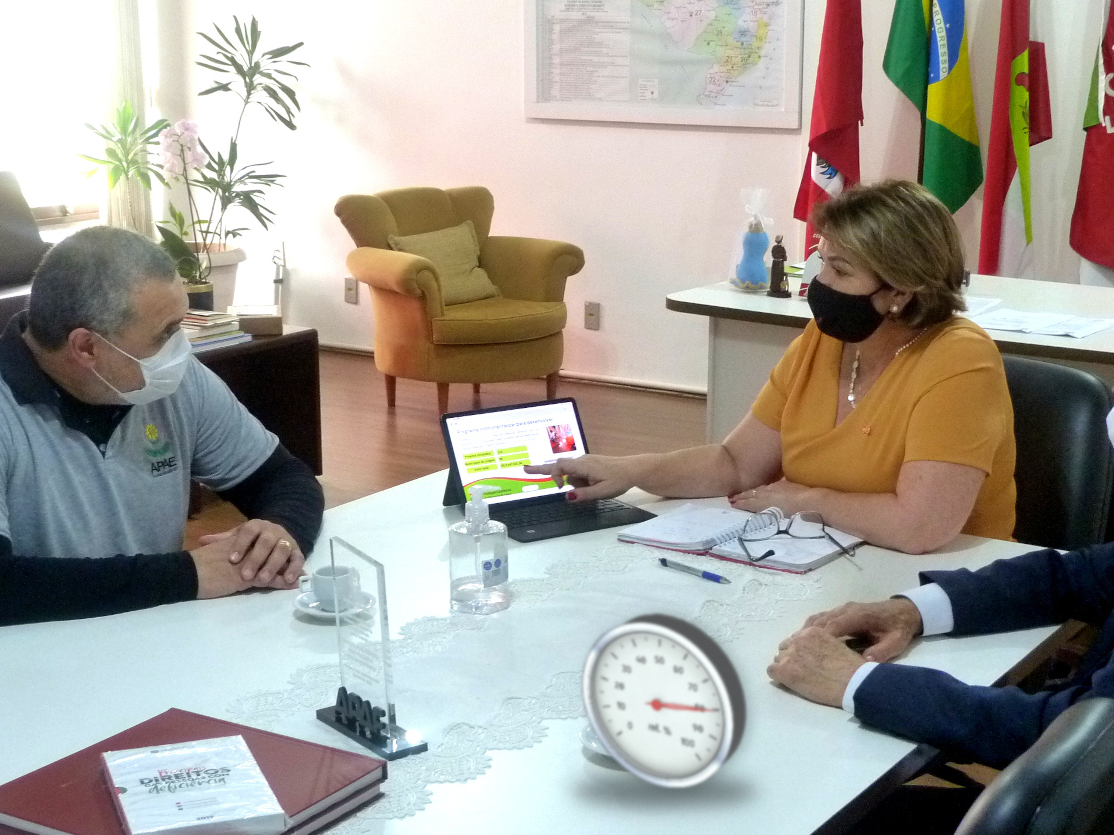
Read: **80** %
